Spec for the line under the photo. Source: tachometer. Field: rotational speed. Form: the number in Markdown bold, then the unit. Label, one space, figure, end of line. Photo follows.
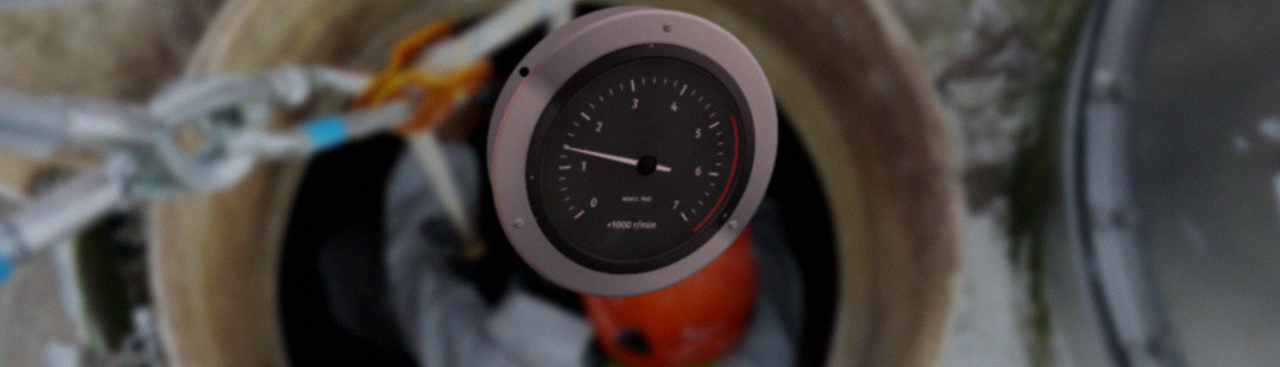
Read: **1400** rpm
